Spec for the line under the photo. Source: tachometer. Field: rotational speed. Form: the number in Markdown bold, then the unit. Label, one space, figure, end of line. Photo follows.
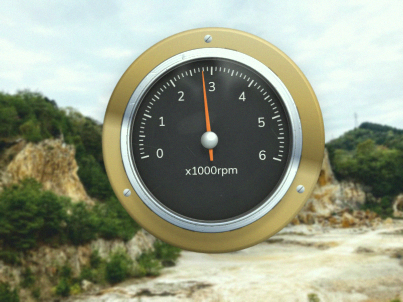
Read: **2800** rpm
